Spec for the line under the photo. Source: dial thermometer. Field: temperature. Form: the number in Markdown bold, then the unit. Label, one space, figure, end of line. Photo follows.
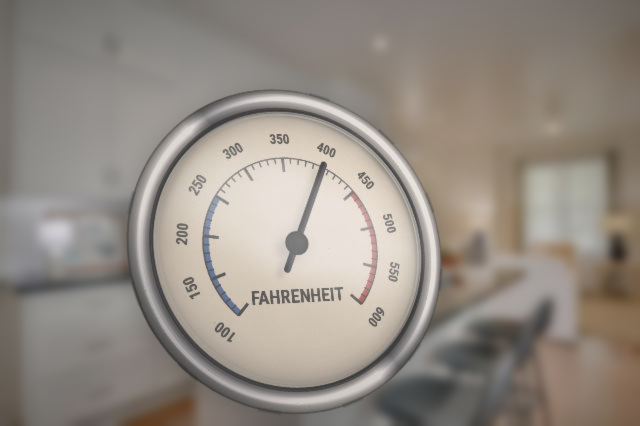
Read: **400** °F
